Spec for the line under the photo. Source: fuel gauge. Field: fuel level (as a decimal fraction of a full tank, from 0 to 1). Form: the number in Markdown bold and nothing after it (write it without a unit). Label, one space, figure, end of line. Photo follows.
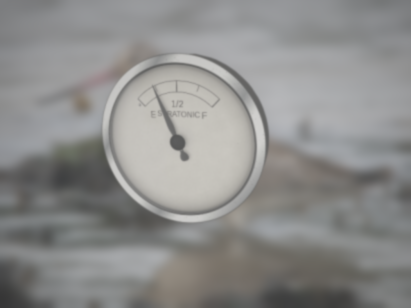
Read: **0.25**
